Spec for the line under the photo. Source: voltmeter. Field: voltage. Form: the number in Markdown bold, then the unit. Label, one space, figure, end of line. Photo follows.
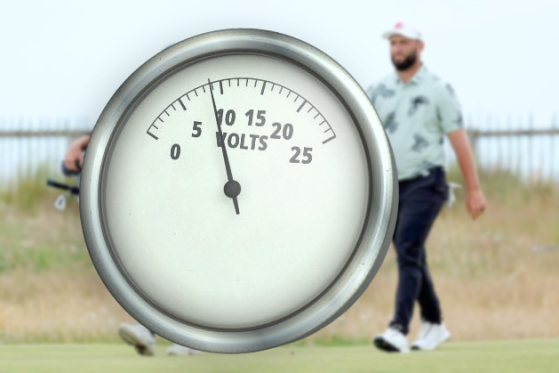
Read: **9** V
